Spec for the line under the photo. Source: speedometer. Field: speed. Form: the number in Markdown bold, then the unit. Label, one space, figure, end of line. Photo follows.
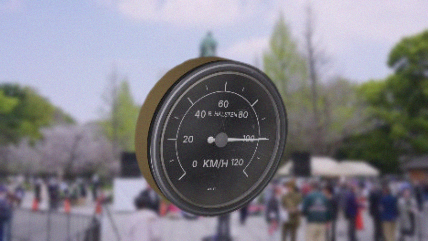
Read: **100** km/h
